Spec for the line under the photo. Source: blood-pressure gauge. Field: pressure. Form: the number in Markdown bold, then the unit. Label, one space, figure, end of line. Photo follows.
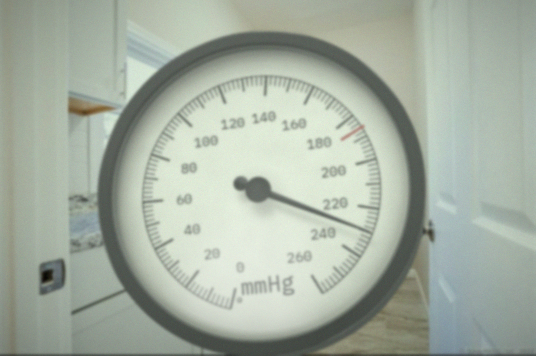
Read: **230** mmHg
